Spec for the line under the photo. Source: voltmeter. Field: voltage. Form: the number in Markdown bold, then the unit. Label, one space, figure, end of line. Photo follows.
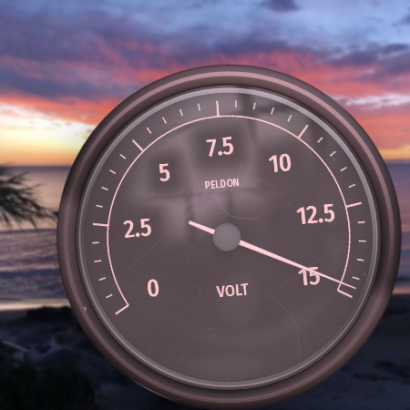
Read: **14.75** V
